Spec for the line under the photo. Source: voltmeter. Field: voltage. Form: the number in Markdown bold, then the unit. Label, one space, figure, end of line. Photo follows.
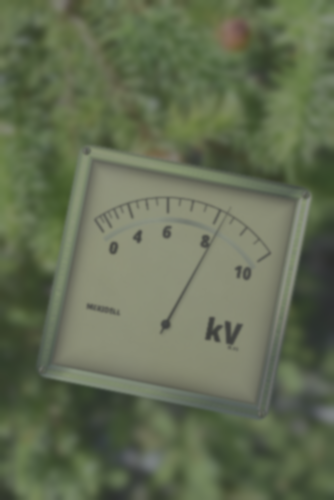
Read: **8.25** kV
